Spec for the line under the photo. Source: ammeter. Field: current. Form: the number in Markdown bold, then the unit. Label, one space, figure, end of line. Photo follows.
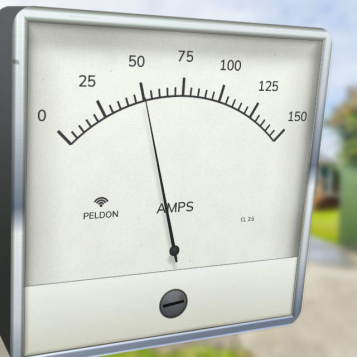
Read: **50** A
